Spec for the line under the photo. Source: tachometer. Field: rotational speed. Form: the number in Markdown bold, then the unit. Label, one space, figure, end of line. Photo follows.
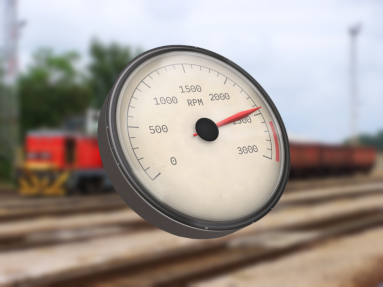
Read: **2450** rpm
